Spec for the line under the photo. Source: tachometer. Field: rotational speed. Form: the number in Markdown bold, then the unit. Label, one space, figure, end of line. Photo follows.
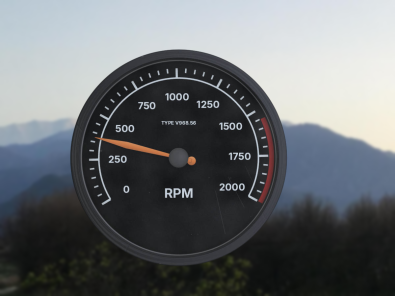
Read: **375** rpm
